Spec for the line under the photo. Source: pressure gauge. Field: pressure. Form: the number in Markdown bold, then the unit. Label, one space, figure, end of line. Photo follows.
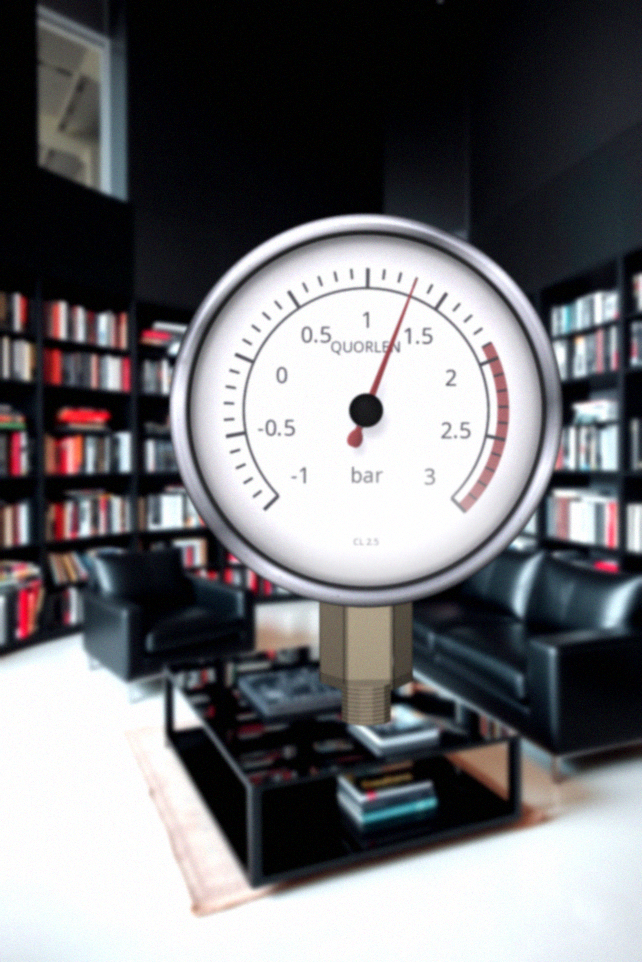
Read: **1.3** bar
